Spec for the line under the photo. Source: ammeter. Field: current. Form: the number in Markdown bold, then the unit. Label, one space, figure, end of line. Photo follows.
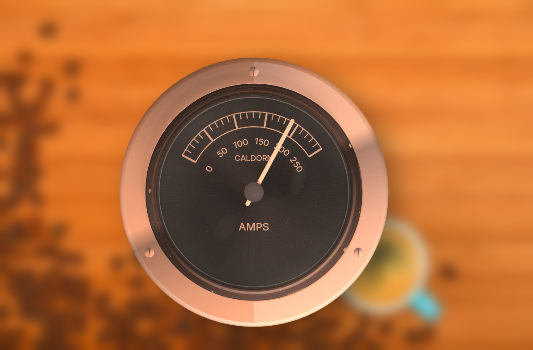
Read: **190** A
